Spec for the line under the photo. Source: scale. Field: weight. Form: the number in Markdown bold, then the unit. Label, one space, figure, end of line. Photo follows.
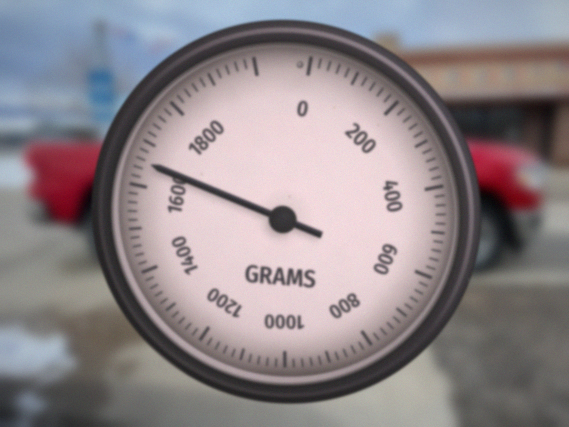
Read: **1660** g
